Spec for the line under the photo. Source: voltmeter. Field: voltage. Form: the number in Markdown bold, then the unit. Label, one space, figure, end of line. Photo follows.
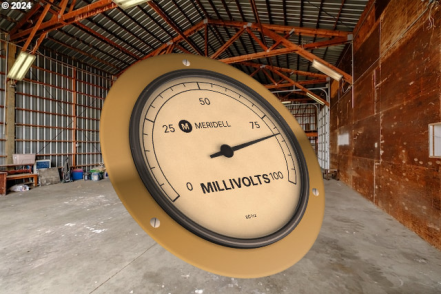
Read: **82.5** mV
